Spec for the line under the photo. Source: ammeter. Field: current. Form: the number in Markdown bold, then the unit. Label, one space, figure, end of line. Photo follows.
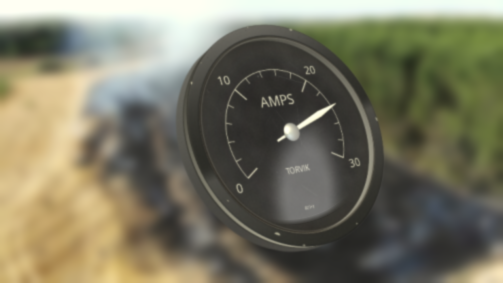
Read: **24** A
